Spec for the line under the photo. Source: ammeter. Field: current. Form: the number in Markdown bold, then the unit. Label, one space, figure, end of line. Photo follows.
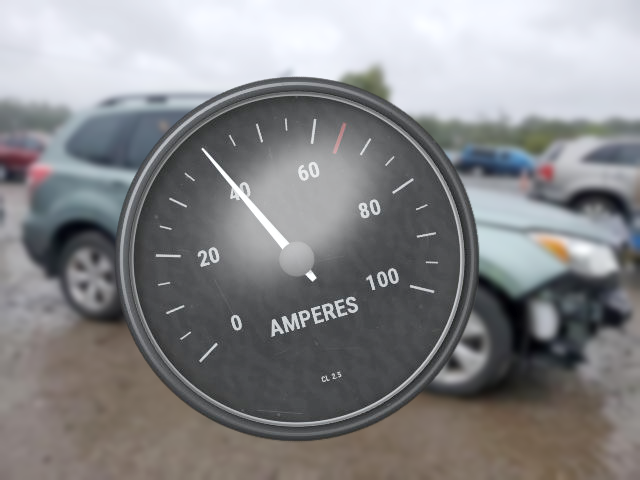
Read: **40** A
